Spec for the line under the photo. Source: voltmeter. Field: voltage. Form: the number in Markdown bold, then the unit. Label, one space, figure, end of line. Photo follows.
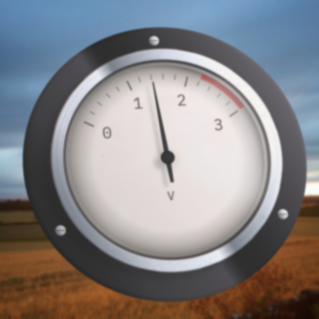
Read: **1.4** V
